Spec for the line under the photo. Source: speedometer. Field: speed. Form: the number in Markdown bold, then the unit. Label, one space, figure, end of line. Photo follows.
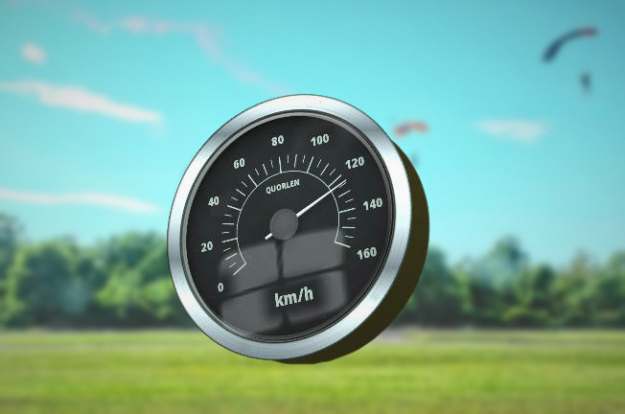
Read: **125** km/h
